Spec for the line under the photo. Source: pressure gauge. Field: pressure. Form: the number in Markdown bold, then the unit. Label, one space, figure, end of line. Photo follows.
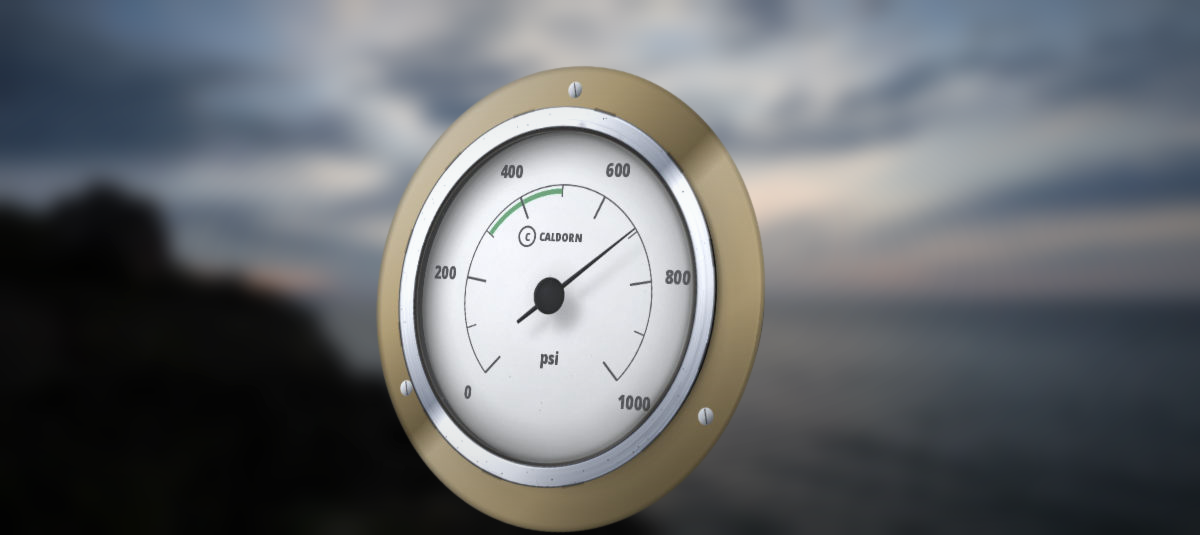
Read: **700** psi
